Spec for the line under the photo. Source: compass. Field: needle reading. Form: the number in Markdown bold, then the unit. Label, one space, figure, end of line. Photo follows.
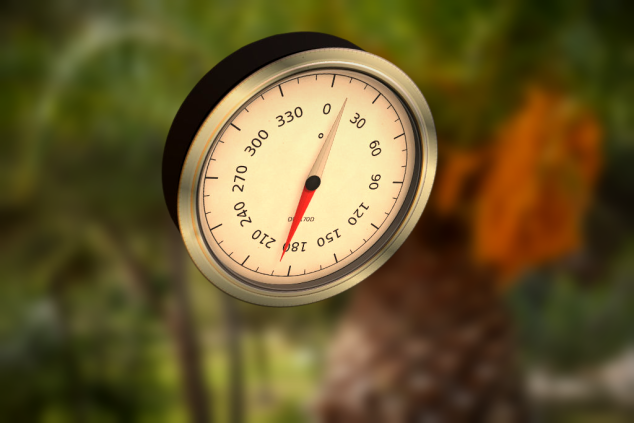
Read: **190** °
